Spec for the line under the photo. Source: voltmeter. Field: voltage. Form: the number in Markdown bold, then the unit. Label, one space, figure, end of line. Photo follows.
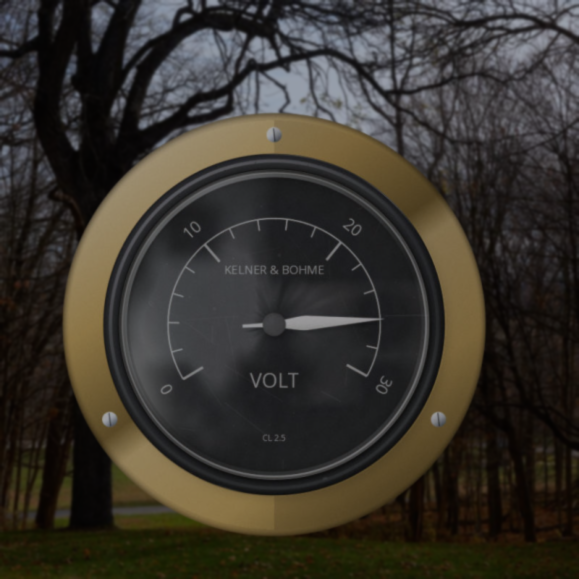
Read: **26** V
